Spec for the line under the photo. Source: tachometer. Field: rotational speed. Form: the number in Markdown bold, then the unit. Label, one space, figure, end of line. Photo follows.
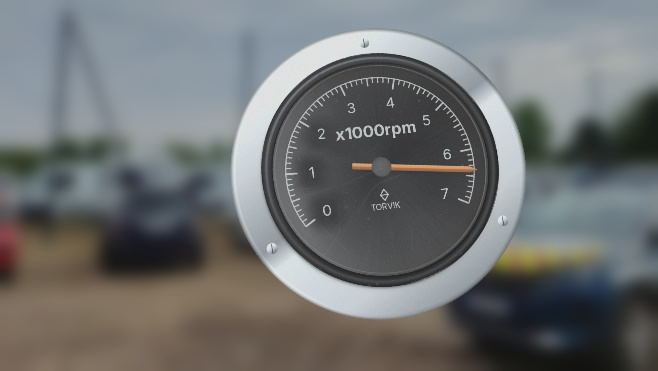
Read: **6400** rpm
